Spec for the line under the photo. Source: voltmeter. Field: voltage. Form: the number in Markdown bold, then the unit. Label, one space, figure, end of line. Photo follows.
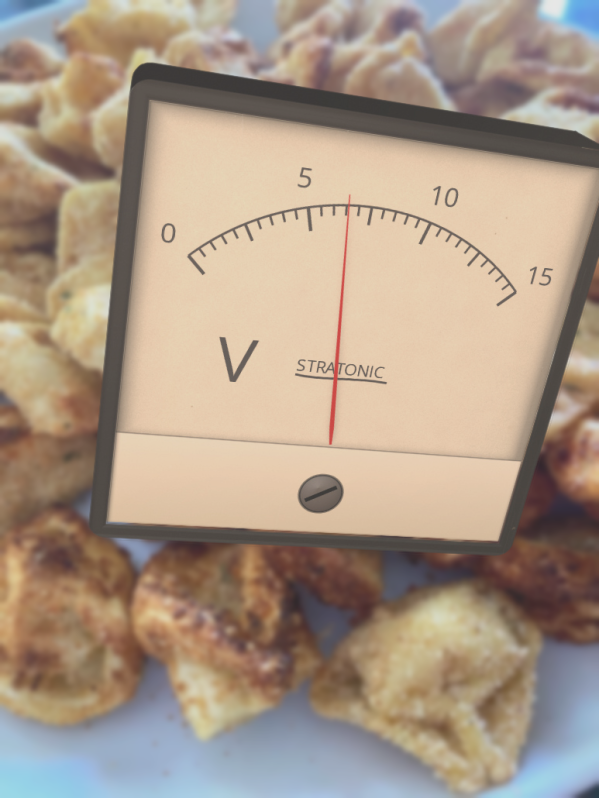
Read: **6.5** V
